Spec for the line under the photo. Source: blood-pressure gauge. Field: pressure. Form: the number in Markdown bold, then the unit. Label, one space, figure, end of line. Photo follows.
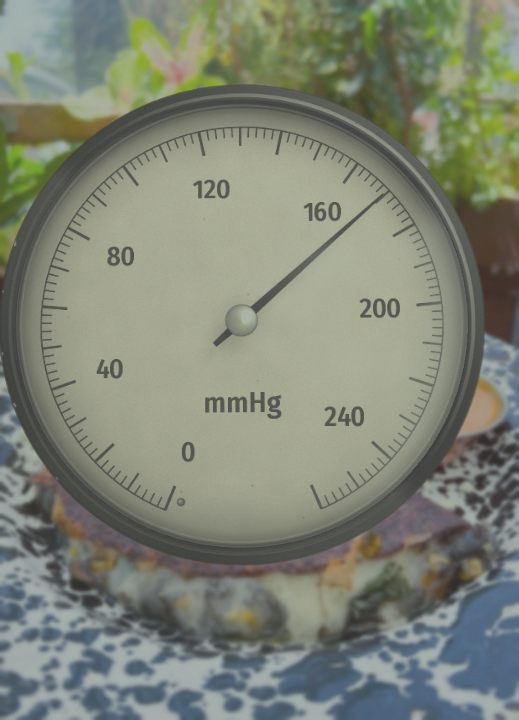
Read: **170** mmHg
